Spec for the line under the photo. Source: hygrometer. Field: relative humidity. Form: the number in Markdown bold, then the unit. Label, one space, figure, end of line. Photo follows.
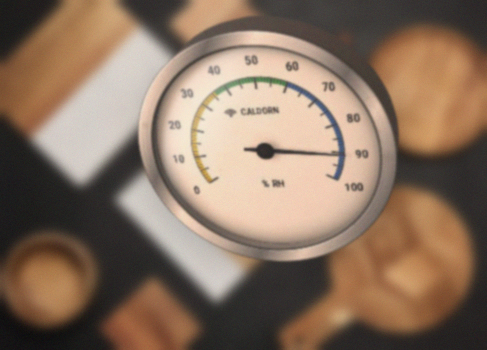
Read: **90** %
